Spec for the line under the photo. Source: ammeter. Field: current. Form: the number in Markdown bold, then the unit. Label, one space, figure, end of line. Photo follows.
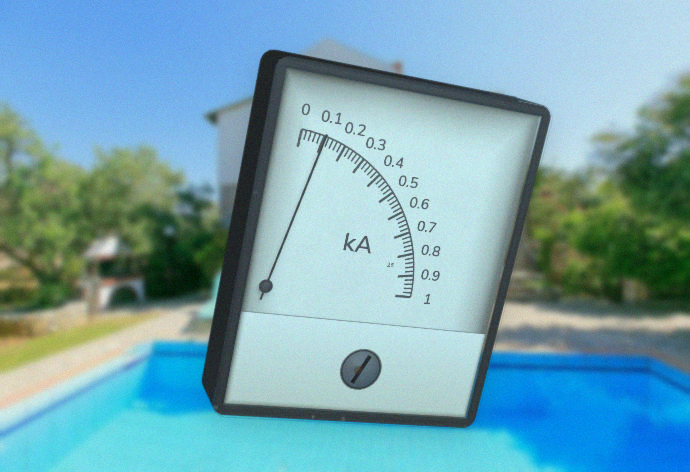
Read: **0.1** kA
